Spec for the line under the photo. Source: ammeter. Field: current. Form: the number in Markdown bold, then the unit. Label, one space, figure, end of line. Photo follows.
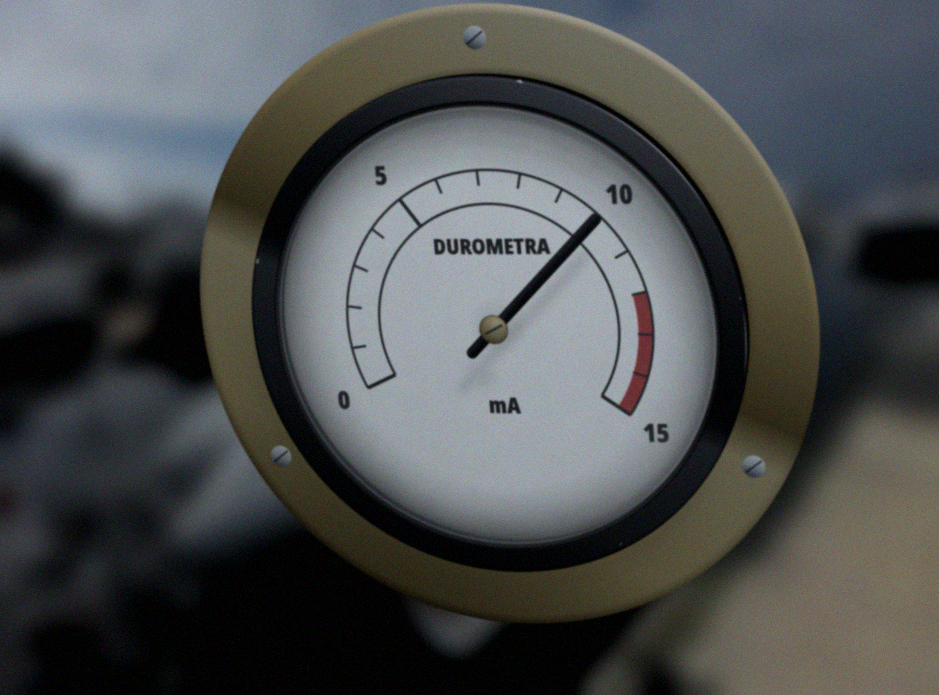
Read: **10** mA
